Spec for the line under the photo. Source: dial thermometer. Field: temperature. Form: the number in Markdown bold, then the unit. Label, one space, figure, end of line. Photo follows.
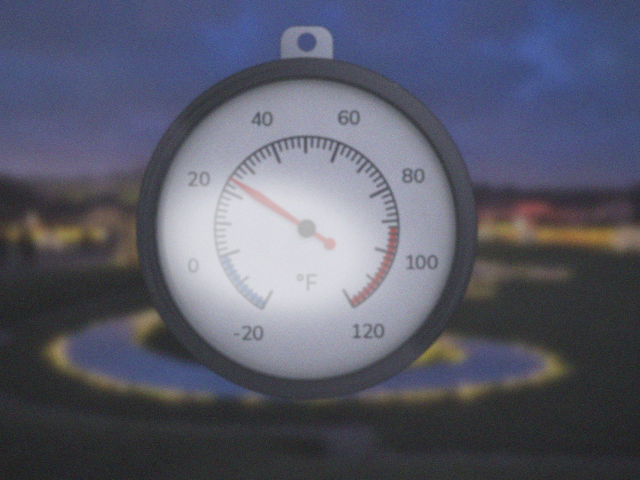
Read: **24** °F
